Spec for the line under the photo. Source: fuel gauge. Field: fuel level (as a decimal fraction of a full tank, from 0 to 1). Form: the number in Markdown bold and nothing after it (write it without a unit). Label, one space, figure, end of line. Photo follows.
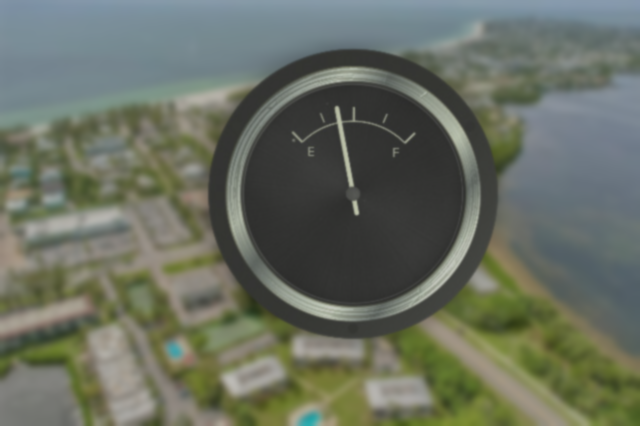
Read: **0.375**
